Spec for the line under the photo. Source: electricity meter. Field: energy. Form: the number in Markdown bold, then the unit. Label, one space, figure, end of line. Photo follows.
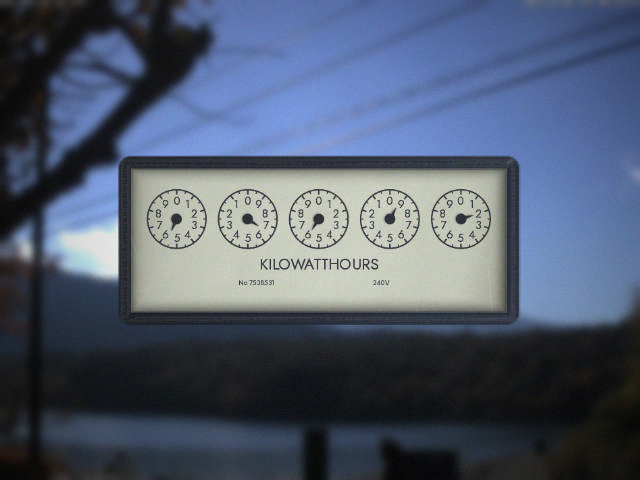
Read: **56592** kWh
